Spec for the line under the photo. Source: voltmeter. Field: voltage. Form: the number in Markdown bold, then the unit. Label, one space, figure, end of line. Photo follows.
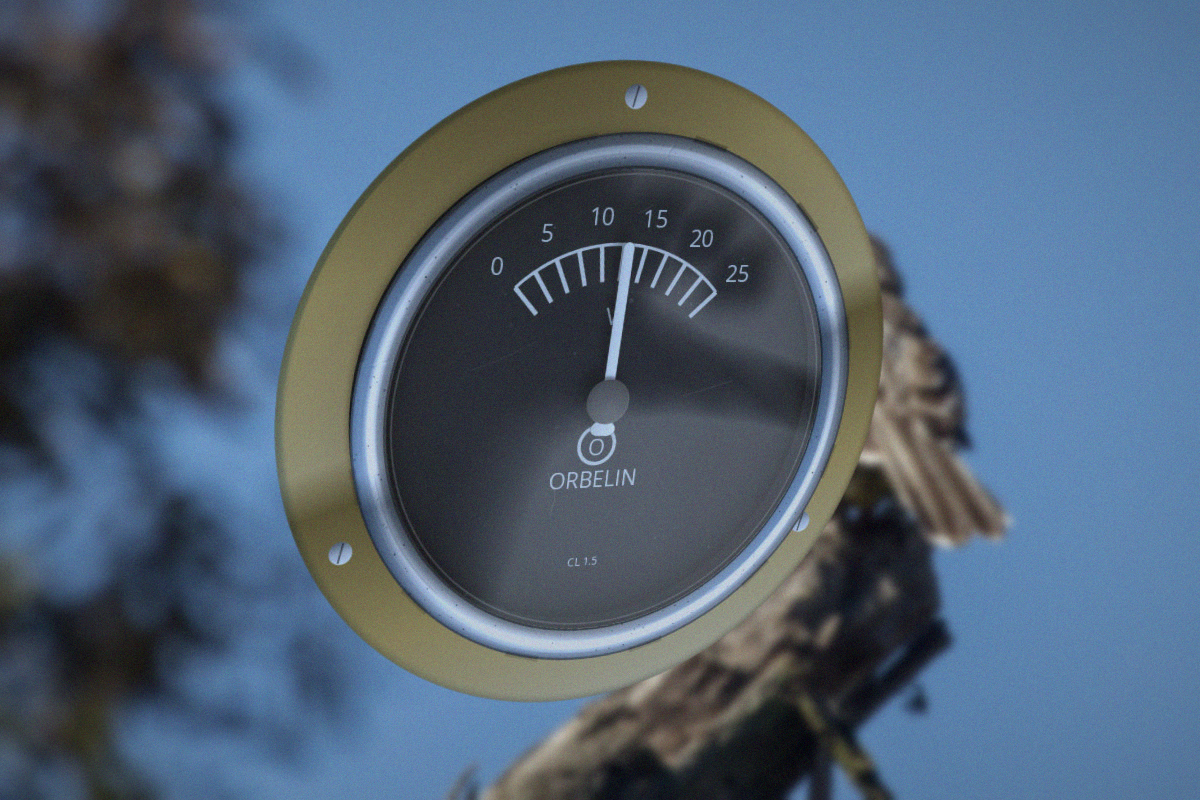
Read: **12.5** V
